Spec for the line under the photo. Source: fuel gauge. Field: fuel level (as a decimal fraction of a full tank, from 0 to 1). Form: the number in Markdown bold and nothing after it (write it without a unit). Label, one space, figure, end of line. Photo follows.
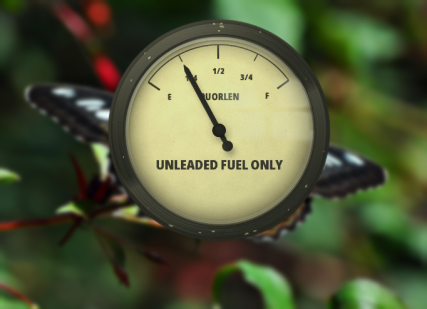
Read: **0.25**
